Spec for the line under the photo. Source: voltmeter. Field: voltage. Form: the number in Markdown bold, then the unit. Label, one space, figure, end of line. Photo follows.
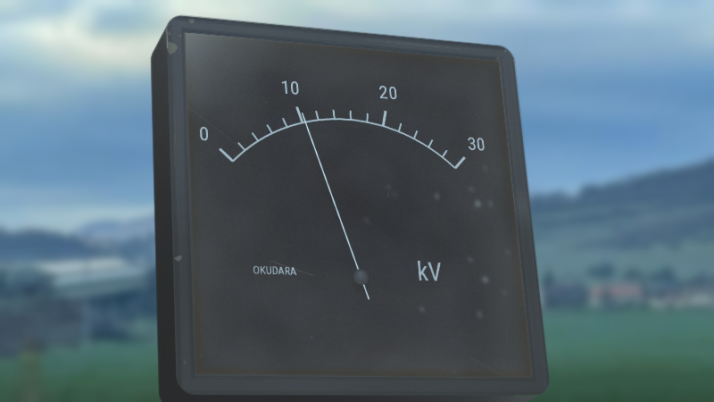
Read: **10** kV
